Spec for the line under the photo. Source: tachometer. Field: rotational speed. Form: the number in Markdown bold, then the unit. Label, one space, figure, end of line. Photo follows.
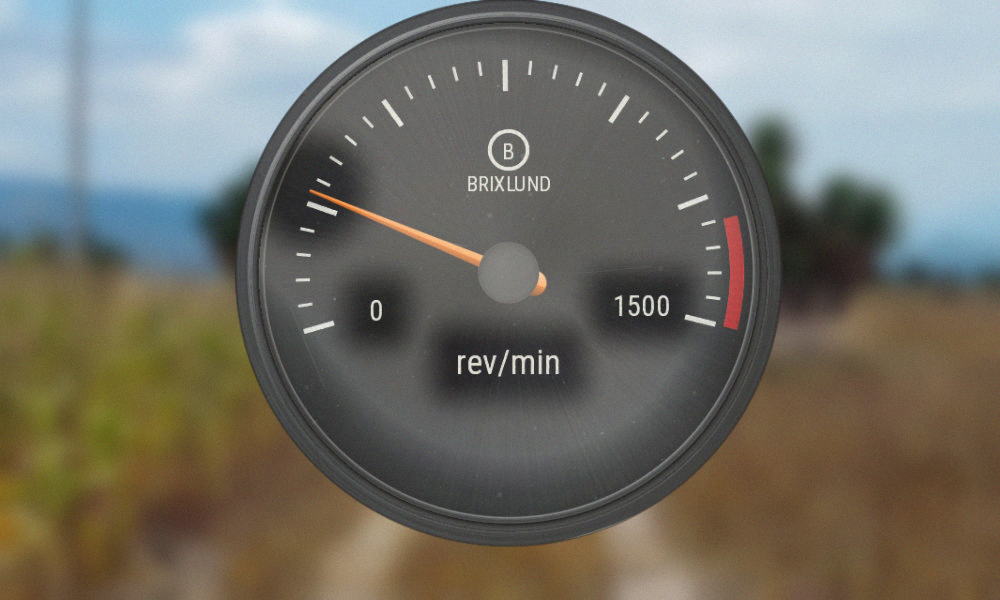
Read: **275** rpm
